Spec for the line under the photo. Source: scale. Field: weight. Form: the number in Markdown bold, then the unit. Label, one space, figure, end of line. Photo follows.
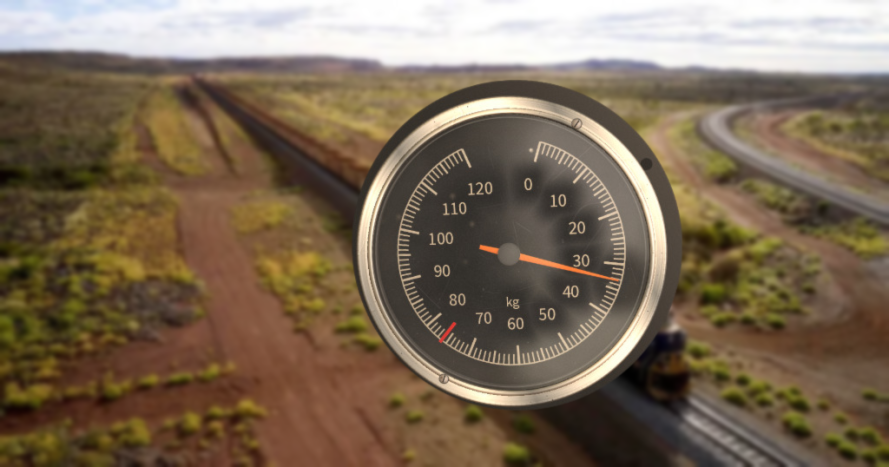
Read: **33** kg
